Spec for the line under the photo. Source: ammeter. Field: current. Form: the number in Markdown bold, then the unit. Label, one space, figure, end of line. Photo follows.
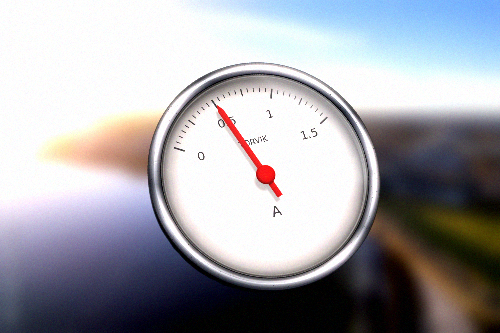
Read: **0.5** A
